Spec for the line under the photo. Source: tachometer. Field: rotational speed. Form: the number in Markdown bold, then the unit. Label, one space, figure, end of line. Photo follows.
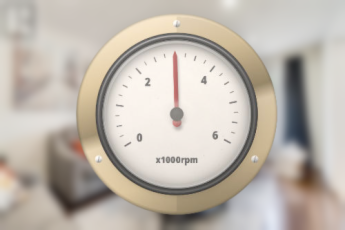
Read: **3000** rpm
